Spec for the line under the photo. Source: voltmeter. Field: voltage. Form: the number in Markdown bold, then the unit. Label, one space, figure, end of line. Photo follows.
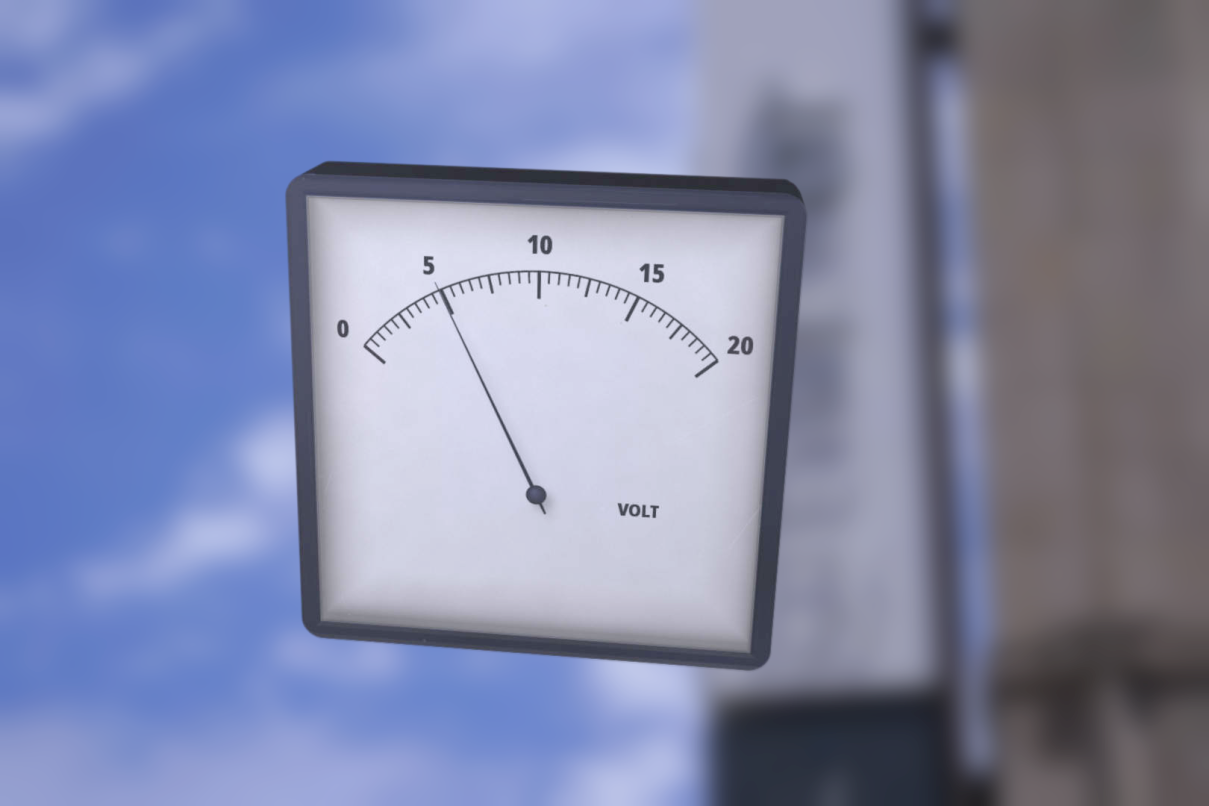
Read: **5** V
